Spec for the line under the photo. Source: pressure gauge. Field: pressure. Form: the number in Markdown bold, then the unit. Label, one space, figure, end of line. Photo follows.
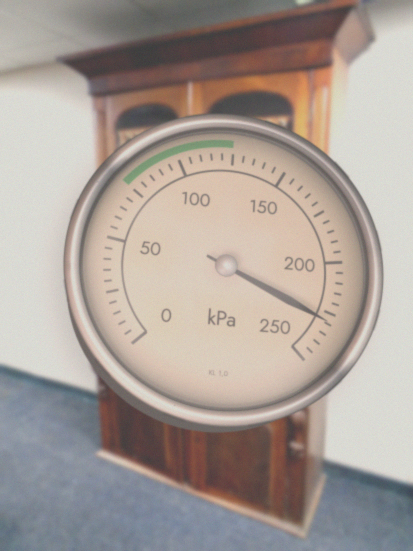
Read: **230** kPa
